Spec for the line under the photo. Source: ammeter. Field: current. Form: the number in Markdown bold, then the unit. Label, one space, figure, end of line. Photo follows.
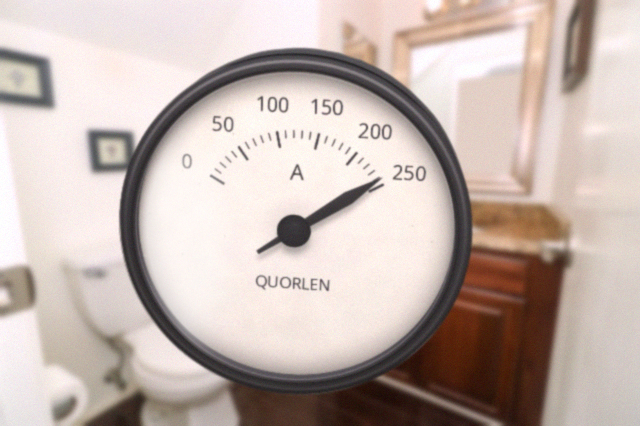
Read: **240** A
